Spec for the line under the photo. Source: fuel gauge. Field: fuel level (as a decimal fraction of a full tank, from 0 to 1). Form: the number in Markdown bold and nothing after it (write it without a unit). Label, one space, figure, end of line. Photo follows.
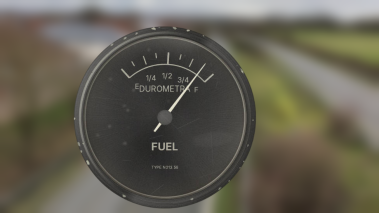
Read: **0.875**
